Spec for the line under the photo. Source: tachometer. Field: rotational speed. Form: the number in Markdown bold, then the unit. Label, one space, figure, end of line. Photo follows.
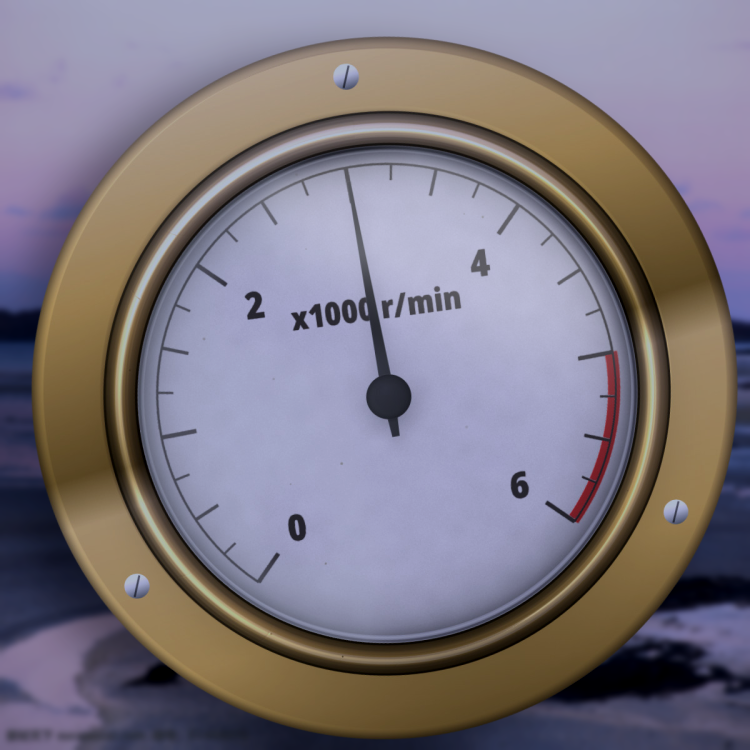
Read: **3000** rpm
